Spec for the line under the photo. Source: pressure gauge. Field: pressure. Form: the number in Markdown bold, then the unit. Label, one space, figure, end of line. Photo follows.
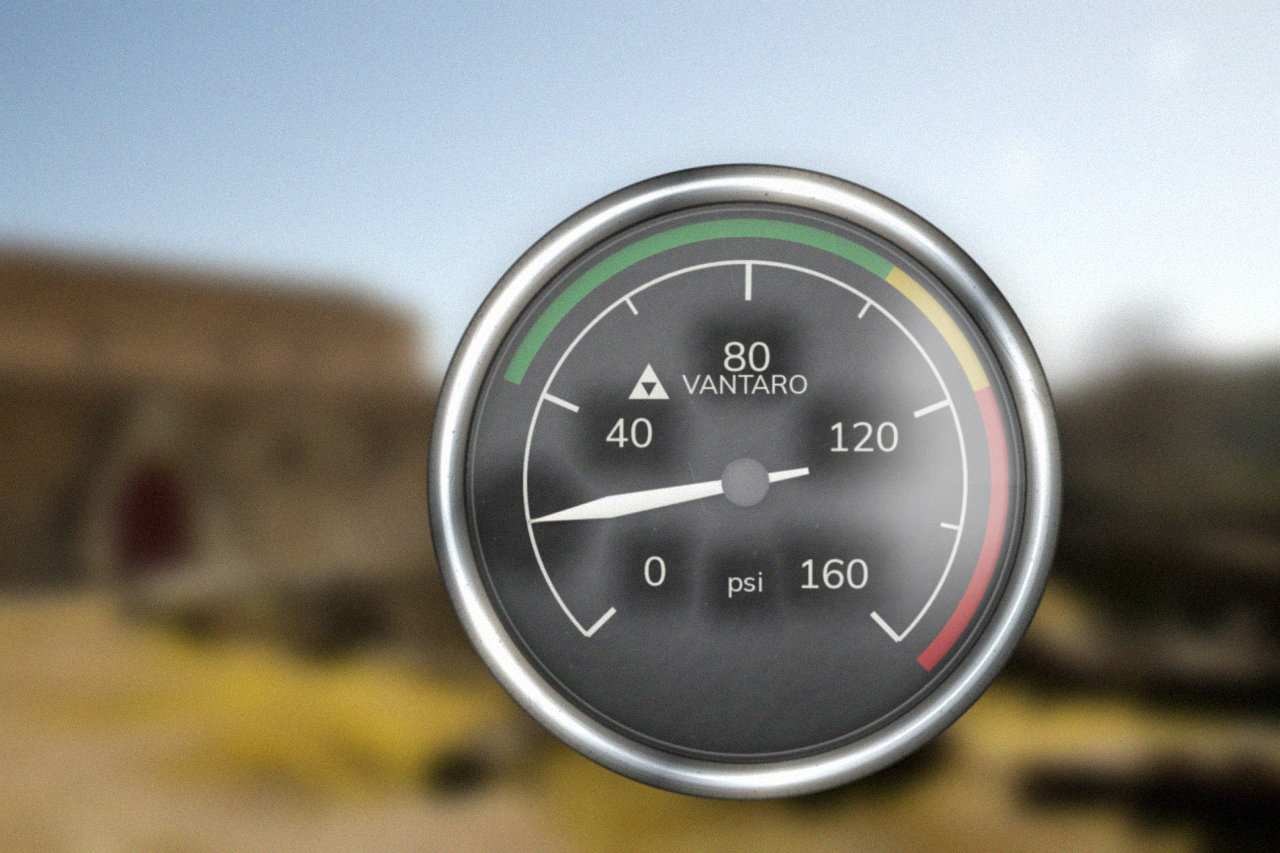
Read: **20** psi
